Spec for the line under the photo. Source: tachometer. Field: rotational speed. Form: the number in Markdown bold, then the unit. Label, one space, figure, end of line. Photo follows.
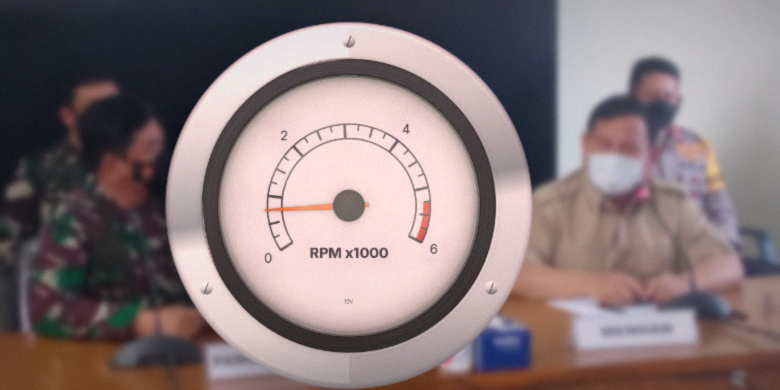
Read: **750** rpm
